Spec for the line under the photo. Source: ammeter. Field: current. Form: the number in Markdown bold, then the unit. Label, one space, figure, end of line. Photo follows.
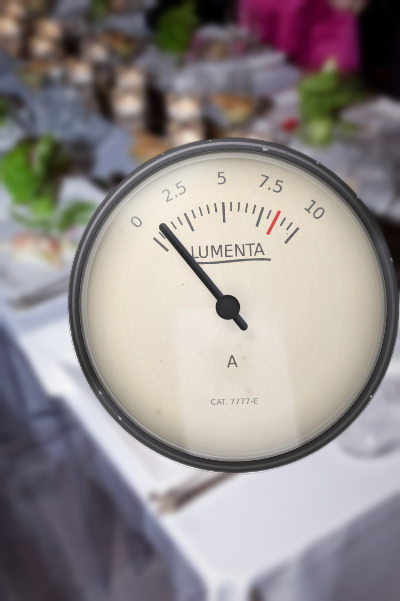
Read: **1** A
